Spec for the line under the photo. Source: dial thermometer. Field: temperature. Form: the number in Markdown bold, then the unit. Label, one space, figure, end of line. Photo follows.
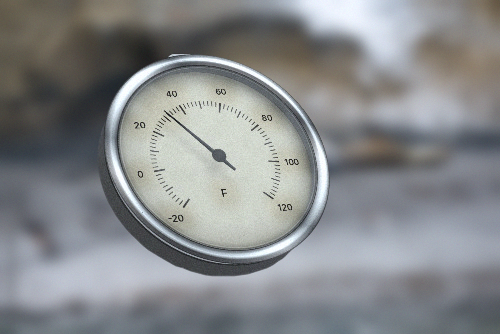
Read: **30** °F
